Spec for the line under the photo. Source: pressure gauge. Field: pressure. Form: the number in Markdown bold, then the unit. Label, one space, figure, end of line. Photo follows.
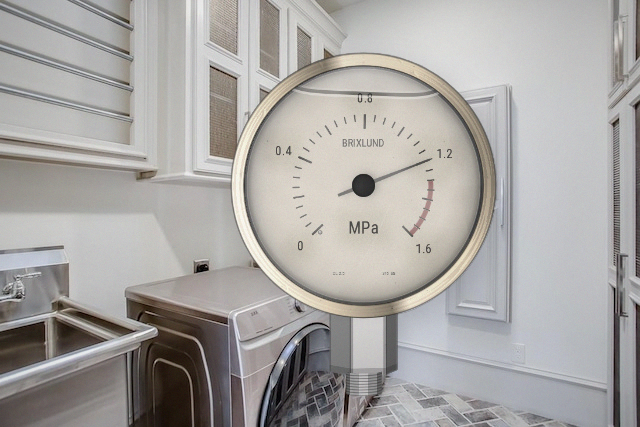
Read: **1.2** MPa
